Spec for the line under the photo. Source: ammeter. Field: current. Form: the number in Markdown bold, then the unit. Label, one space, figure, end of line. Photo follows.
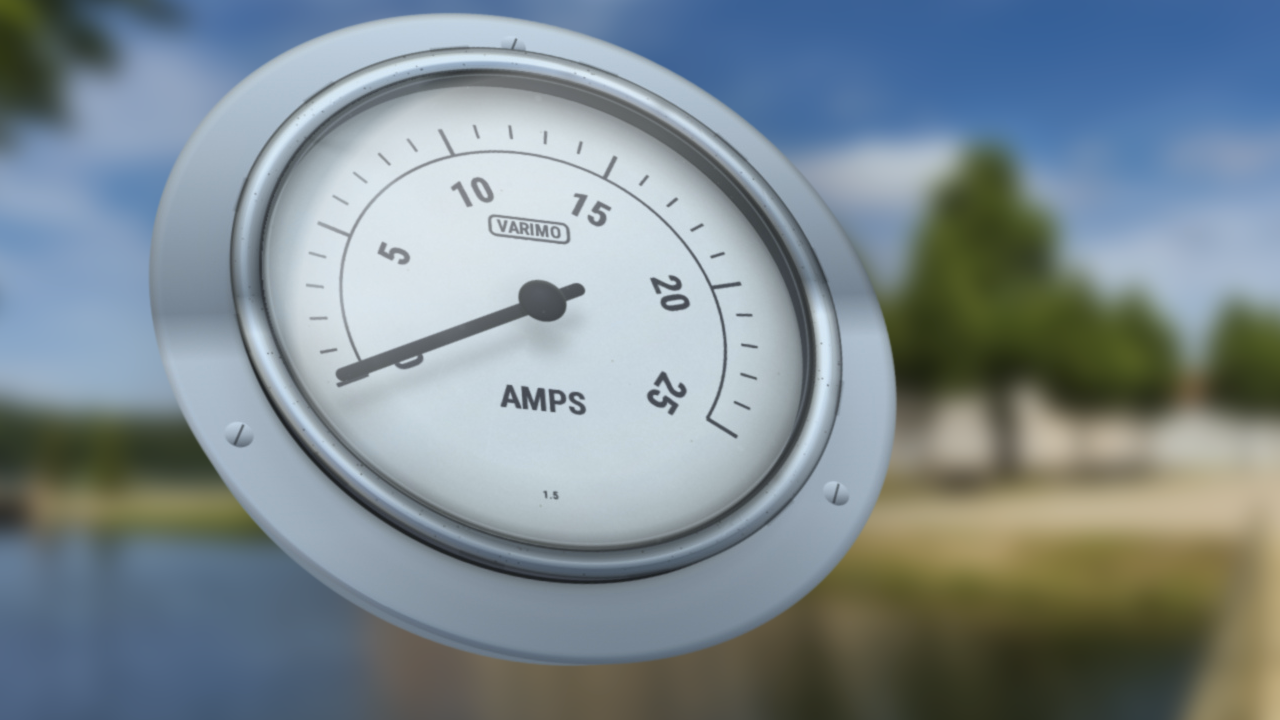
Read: **0** A
